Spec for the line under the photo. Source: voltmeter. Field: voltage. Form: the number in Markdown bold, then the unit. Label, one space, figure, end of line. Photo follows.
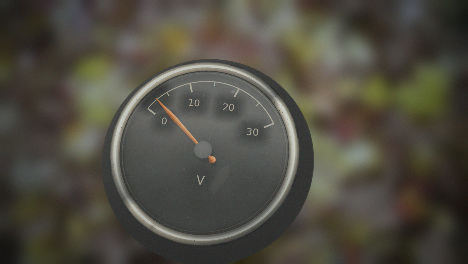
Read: **2.5** V
